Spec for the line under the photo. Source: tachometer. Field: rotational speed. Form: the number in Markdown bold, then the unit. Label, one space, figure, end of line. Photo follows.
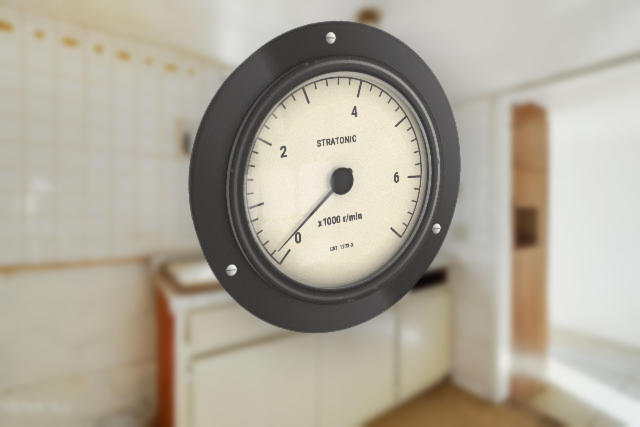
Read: **200** rpm
